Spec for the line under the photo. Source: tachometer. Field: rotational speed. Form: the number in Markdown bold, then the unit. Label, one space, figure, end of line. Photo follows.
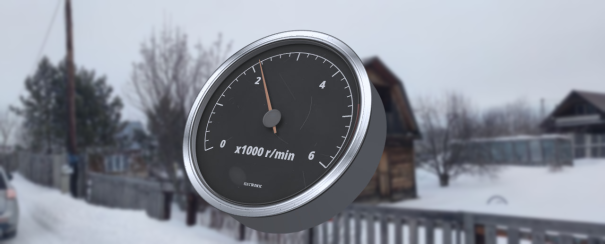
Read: **2200** rpm
